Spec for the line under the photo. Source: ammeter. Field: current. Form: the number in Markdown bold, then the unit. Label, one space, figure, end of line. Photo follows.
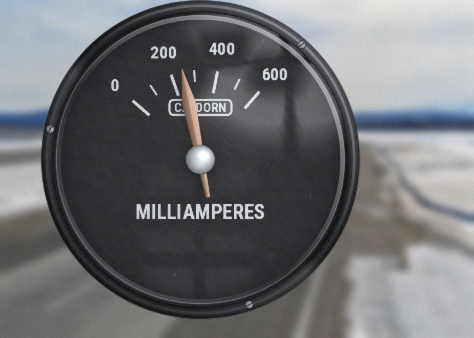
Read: **250** mA
